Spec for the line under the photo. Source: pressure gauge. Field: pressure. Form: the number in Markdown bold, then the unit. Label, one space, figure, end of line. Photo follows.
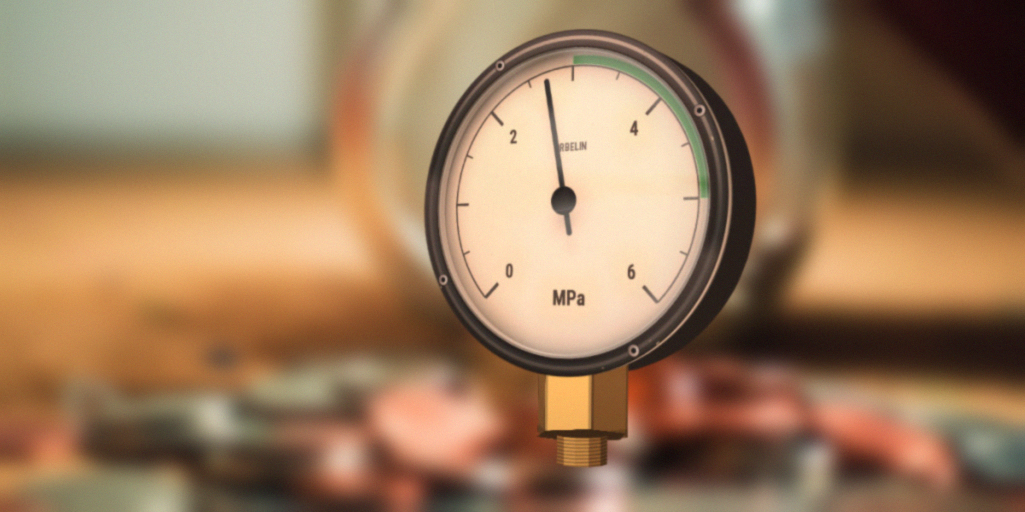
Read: **2.75** MPa
